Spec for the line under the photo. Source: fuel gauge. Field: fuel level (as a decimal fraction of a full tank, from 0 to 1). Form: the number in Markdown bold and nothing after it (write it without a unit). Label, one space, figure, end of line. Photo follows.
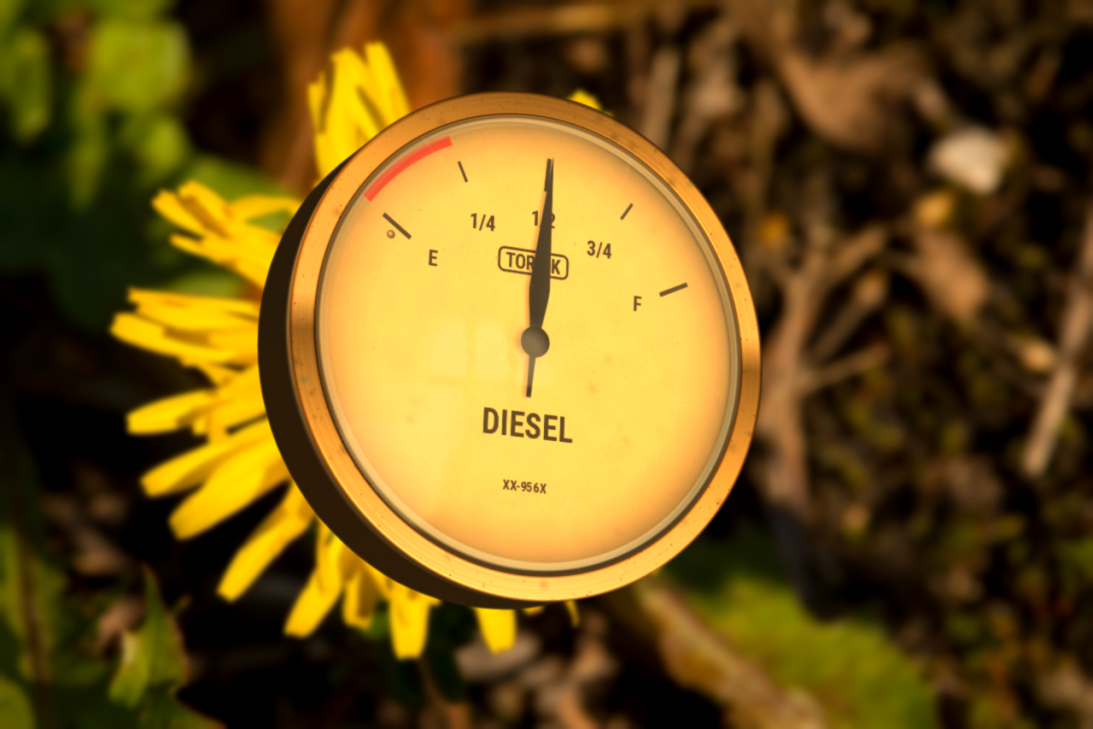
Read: **0.5**
